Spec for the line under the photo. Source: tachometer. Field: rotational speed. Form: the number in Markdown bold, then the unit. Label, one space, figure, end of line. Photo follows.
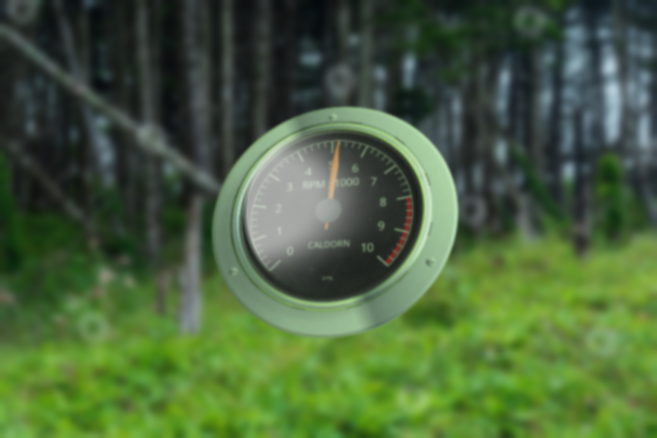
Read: **5200** rpm
